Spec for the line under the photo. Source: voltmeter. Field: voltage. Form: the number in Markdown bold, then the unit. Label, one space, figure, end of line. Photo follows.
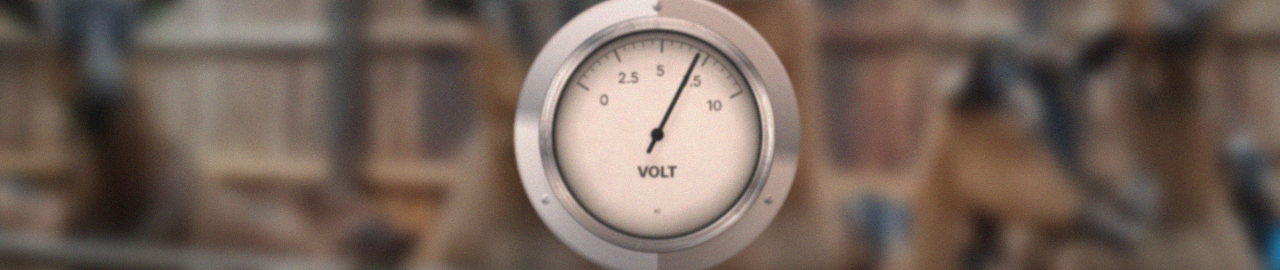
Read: **7** V
